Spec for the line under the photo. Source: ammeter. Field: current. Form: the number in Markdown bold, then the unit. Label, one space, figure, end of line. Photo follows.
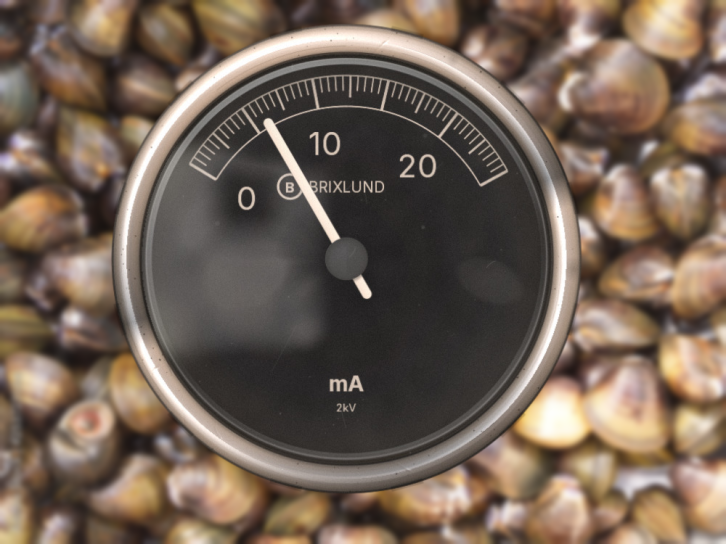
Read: **6** mA
